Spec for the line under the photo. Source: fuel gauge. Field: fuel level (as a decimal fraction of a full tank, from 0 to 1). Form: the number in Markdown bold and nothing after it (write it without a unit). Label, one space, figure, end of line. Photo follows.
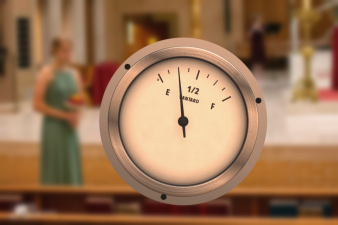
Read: **0.25**
